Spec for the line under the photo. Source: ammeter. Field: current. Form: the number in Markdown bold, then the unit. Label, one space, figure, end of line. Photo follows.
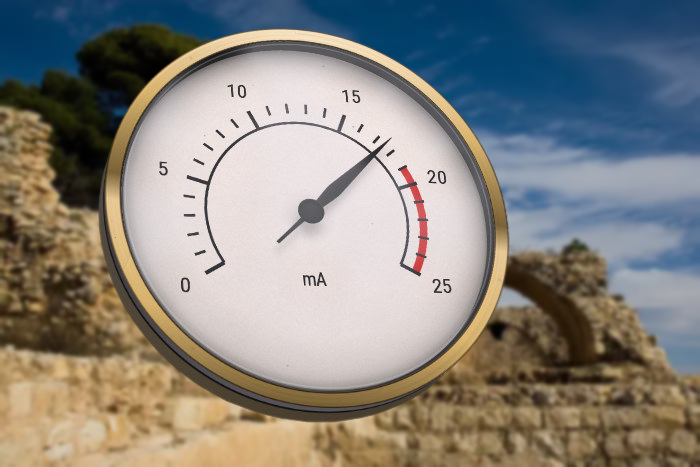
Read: **17.5** mA
